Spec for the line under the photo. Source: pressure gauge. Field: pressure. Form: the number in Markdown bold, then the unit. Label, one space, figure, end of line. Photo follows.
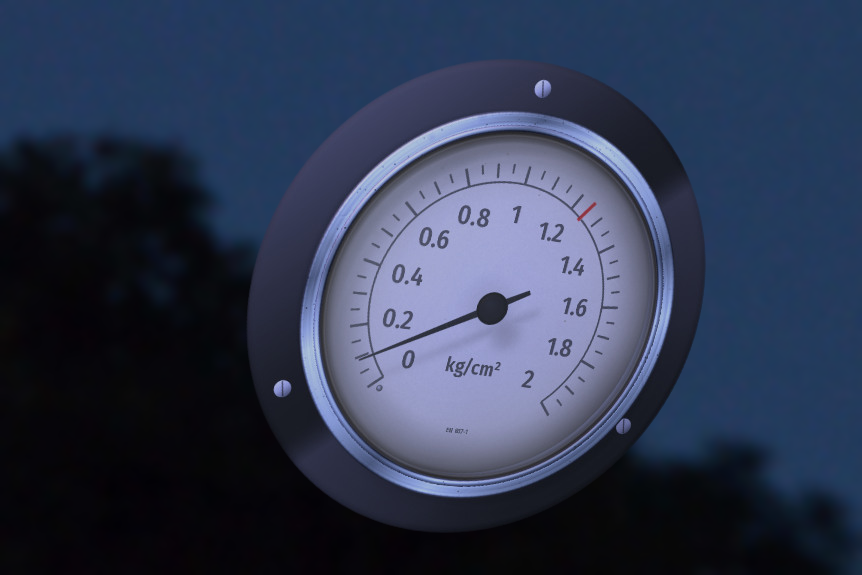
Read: **0.1** kg/cm²
